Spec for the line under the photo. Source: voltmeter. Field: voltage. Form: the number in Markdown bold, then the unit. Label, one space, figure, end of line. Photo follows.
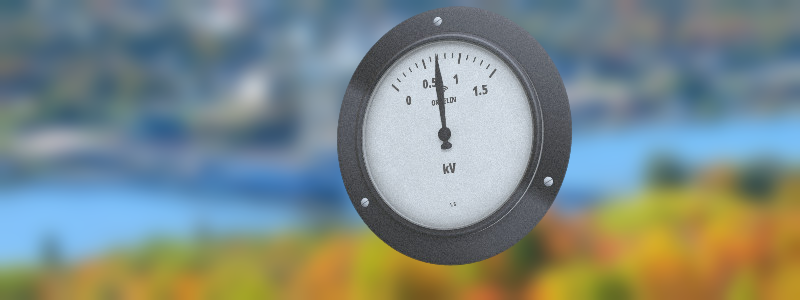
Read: **0.7** kV
